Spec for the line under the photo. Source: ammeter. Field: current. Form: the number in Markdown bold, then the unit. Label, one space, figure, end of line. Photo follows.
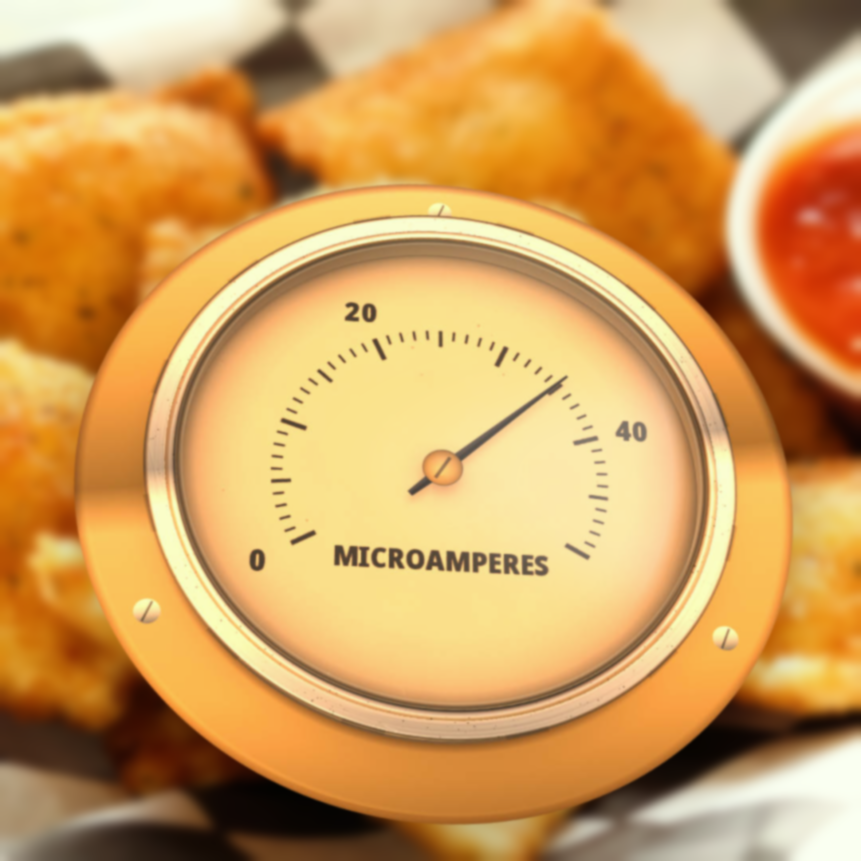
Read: **35** µA
